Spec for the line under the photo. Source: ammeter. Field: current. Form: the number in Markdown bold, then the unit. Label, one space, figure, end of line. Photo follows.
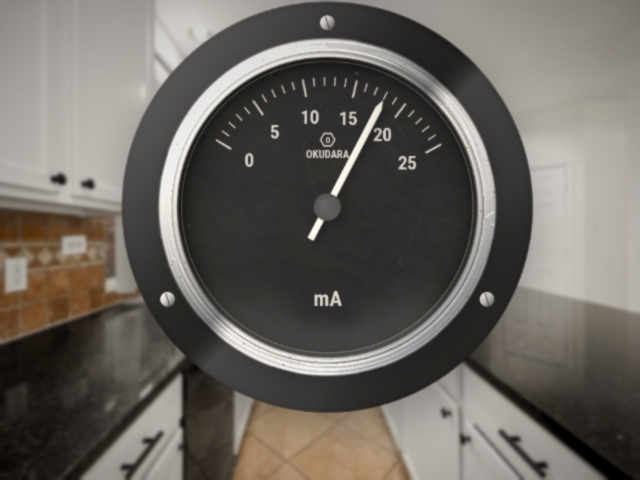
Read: **18** mA
